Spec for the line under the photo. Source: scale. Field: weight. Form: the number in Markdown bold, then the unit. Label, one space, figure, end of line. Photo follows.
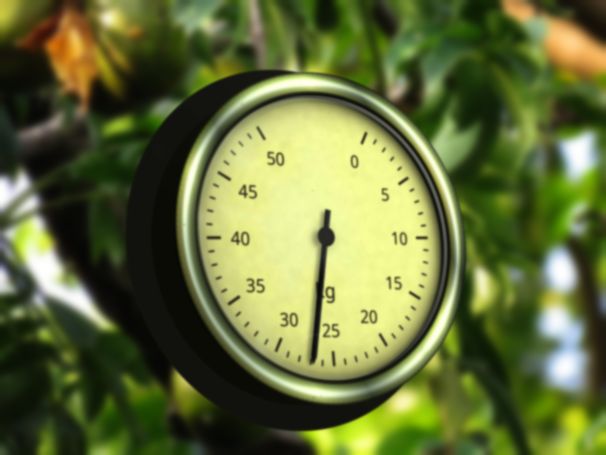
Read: **27** kg
